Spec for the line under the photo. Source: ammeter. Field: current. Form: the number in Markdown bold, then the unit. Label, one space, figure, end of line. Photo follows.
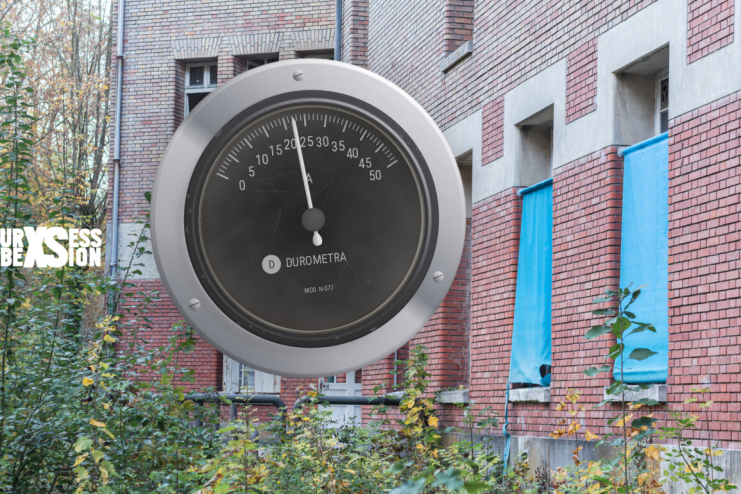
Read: **22** A
